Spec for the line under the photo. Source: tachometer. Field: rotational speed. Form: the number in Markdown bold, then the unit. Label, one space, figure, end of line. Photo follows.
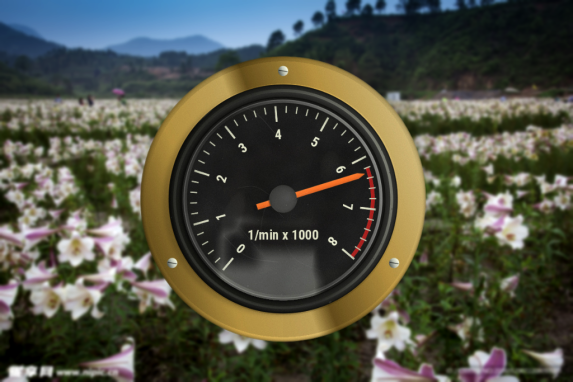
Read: **6300** rpm
